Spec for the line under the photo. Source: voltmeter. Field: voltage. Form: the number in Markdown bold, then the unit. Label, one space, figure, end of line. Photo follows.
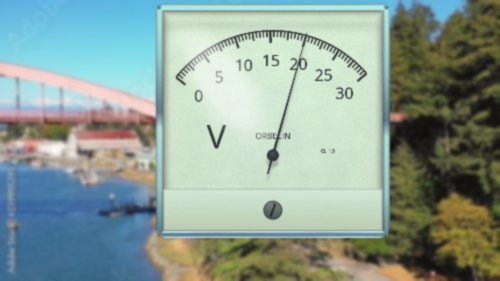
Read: **20** V
